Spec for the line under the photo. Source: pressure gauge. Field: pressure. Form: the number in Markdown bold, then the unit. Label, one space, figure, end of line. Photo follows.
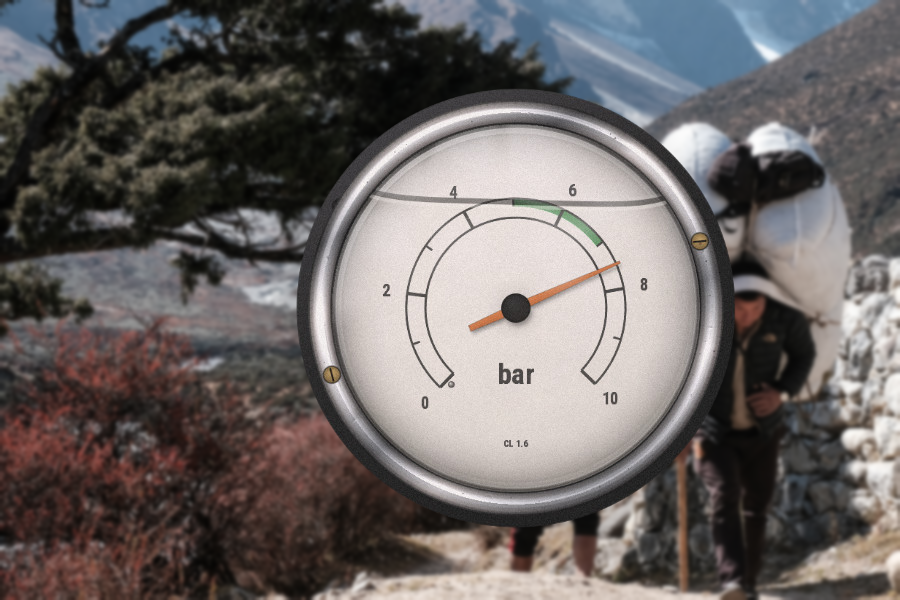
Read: **7.5** bar
